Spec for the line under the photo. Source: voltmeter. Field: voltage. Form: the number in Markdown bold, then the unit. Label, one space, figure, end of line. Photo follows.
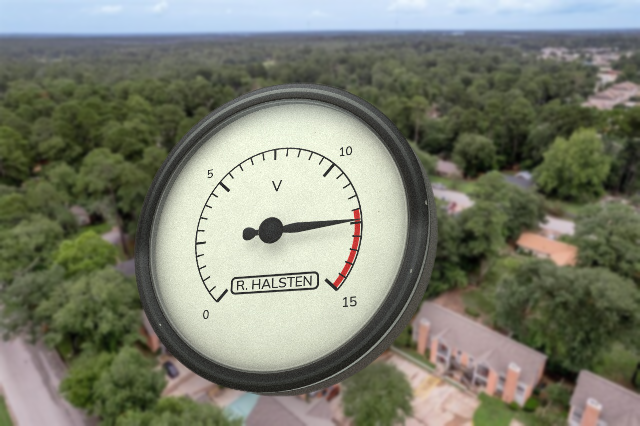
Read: **12.5** V
